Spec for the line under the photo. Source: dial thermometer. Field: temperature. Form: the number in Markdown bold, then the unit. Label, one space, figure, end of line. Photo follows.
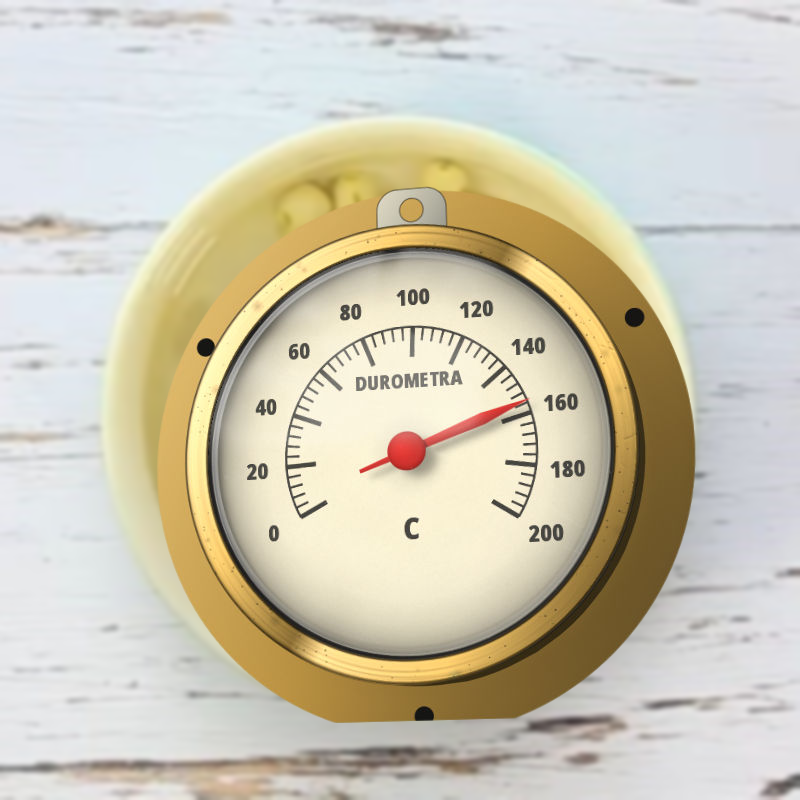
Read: **156** °C
